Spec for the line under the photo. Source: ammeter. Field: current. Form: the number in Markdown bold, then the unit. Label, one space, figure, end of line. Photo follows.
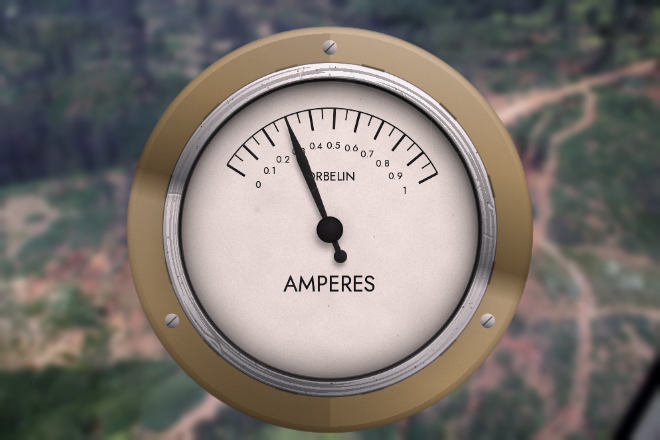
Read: **0.3** A
